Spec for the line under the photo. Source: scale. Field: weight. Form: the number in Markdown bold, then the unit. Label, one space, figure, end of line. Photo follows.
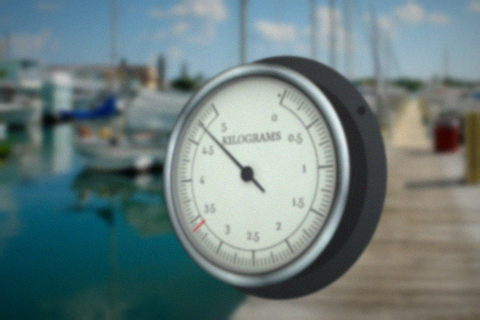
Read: **4.75** kg
